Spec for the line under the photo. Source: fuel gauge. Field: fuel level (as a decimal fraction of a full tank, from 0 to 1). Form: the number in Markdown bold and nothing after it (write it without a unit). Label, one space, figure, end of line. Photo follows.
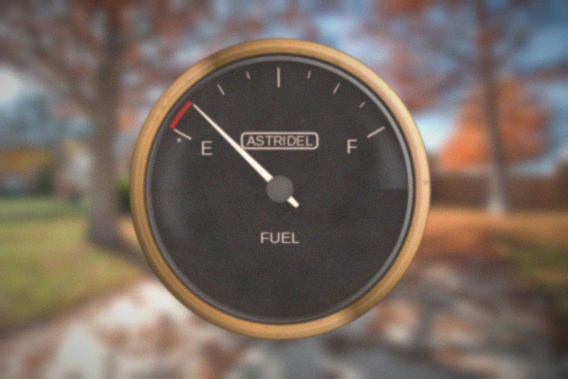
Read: **0.125**
